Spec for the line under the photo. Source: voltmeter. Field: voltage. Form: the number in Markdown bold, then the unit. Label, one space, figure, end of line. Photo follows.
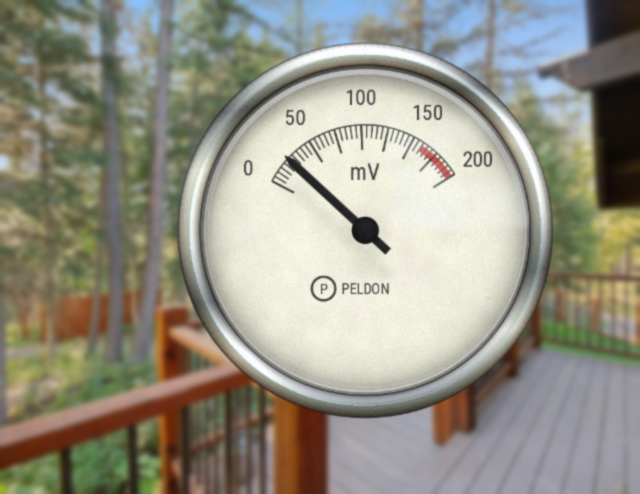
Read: **25** mV
